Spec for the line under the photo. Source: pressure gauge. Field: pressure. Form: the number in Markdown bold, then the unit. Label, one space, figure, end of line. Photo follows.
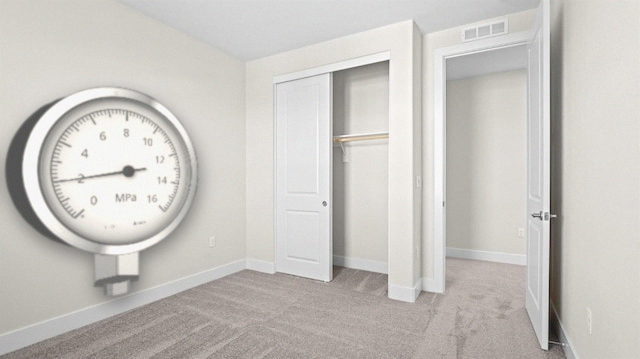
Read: **2** MPa
